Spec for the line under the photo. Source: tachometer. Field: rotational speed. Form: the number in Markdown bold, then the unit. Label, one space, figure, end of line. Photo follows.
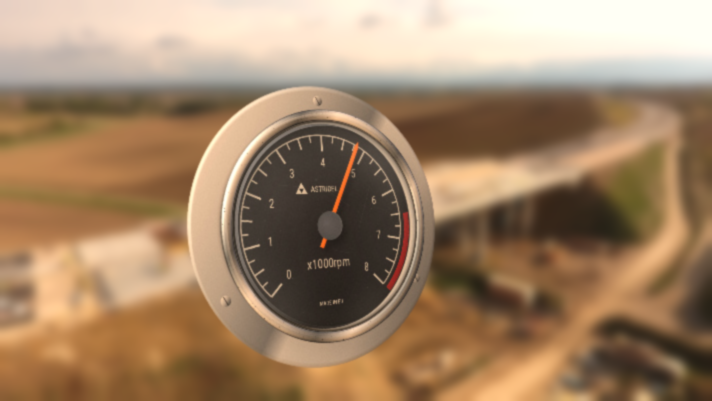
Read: **4750** rpm
